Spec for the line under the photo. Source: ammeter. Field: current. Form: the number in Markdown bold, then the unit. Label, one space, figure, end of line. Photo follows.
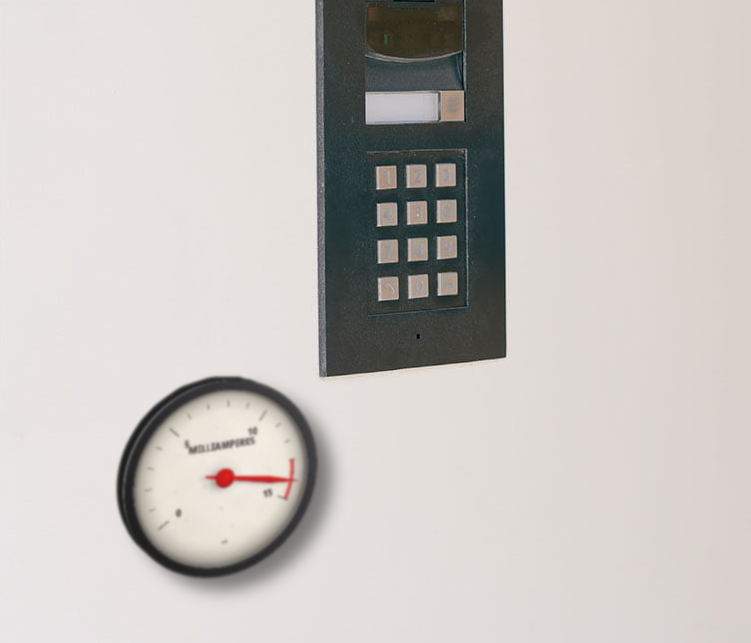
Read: **14** mA
